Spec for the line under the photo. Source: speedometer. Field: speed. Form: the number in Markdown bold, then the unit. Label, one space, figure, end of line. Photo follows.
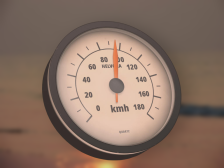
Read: **95** km/h
